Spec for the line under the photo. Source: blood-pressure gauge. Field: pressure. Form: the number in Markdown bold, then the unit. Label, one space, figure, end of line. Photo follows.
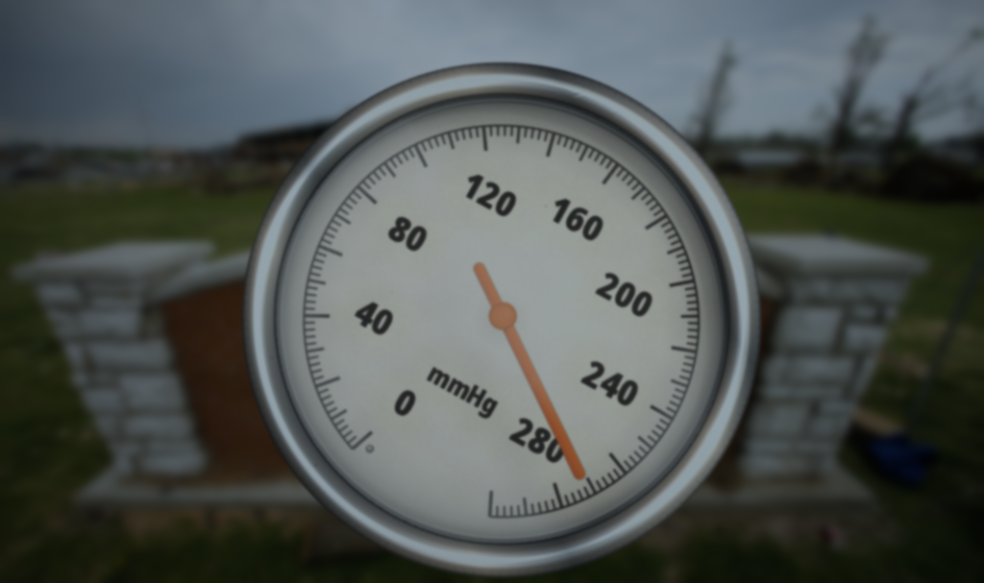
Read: **272** mmHg
